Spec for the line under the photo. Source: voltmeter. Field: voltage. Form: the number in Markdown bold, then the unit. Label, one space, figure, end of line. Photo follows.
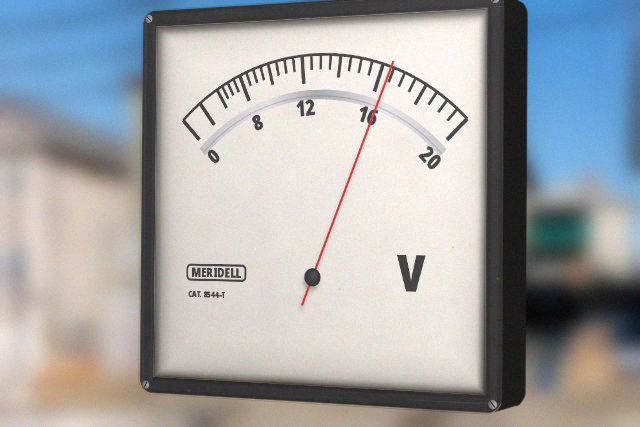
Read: **16.5** V
